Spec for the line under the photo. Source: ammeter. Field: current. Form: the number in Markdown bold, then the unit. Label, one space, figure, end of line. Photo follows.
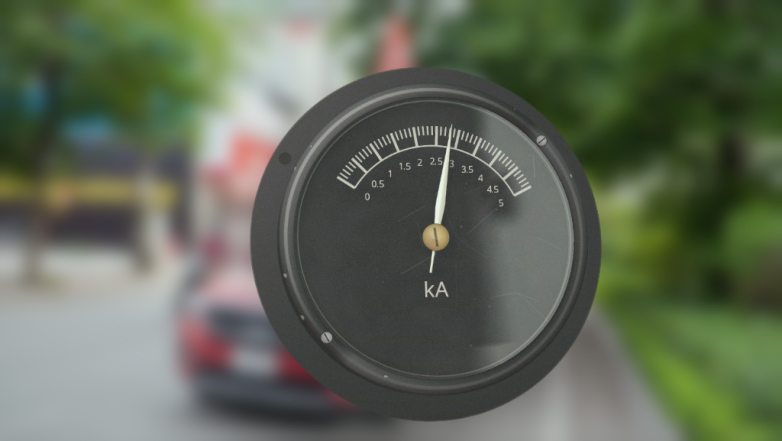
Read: **2.8** kA
